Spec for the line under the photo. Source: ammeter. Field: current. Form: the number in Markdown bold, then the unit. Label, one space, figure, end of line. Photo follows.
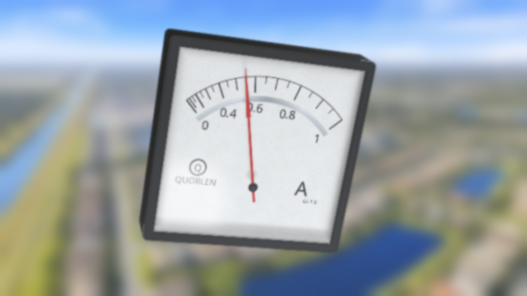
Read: **0.55** A
